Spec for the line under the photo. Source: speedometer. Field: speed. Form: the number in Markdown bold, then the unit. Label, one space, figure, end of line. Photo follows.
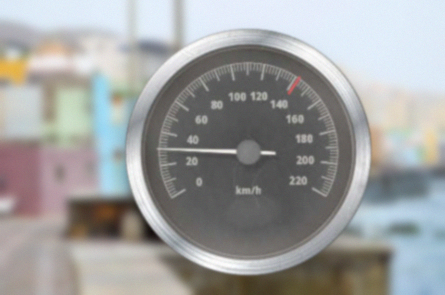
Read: **30** km/h
